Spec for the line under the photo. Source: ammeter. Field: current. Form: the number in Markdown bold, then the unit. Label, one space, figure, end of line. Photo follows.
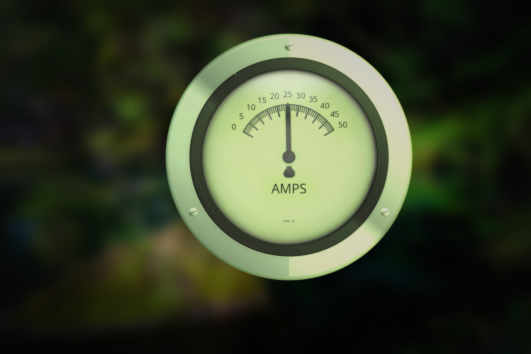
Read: **25** A
